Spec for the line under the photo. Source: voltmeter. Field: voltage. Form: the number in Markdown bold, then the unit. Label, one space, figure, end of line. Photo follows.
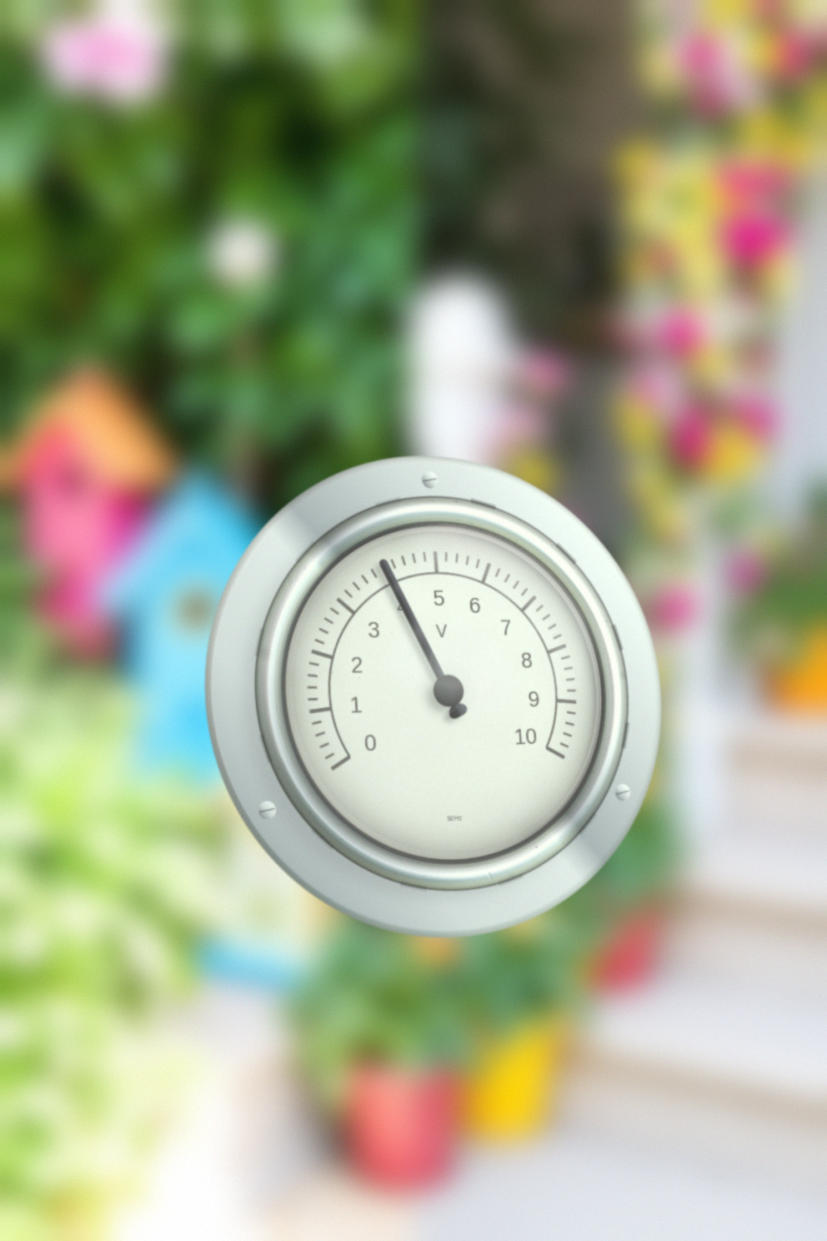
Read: **4** V
